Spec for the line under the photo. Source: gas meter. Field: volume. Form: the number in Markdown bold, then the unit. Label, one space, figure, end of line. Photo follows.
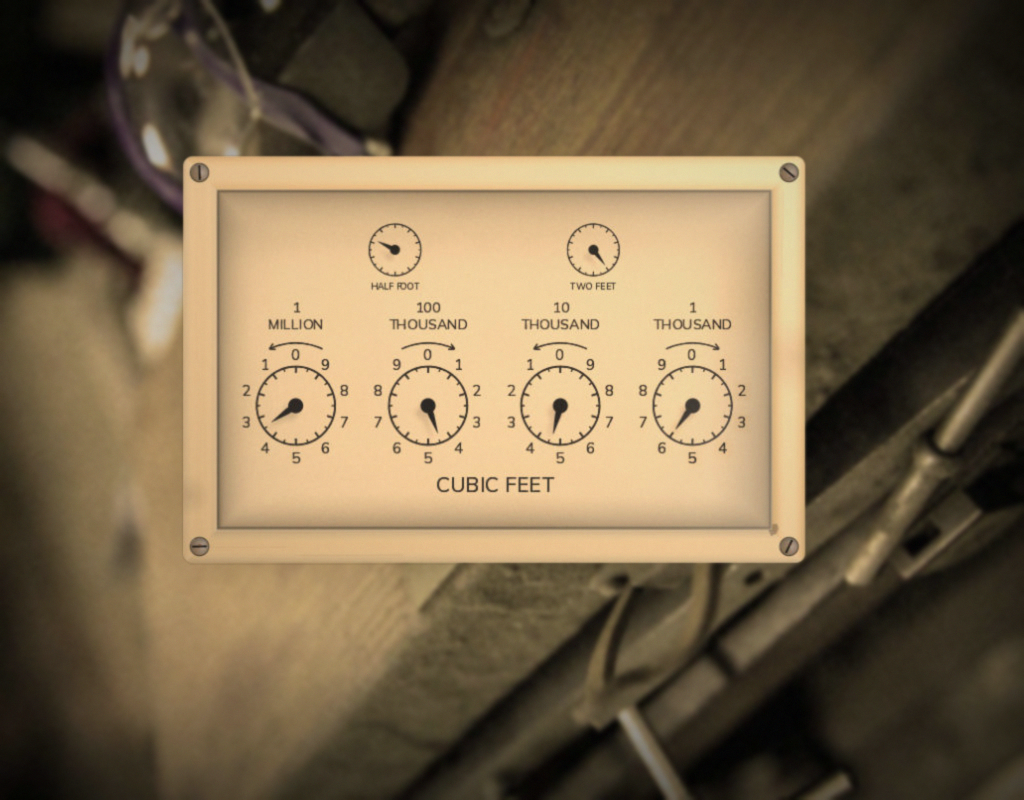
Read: **344600** ft³
